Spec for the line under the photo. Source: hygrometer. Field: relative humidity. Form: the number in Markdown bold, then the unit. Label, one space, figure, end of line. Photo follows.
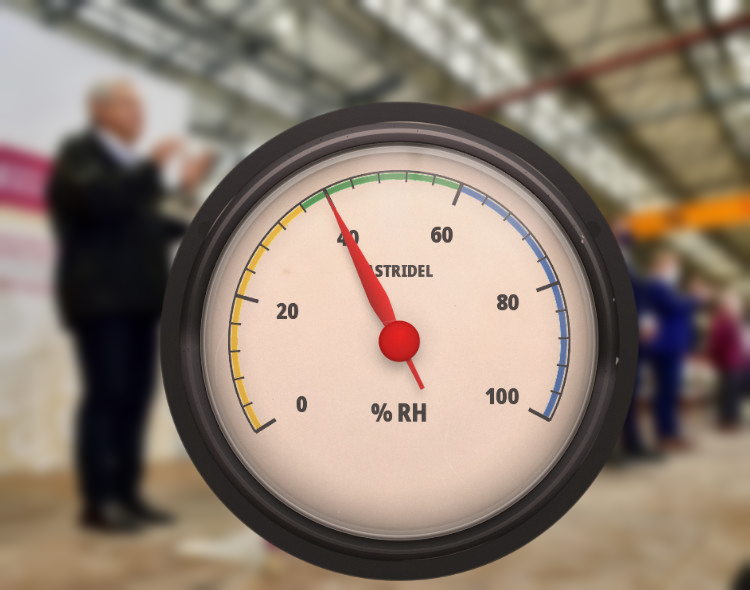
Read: **40** %
